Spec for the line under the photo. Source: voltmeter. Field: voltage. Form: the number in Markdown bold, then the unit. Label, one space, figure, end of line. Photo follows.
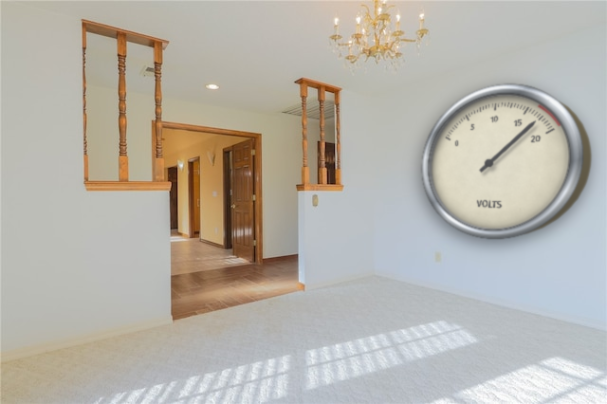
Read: **17.5** V
